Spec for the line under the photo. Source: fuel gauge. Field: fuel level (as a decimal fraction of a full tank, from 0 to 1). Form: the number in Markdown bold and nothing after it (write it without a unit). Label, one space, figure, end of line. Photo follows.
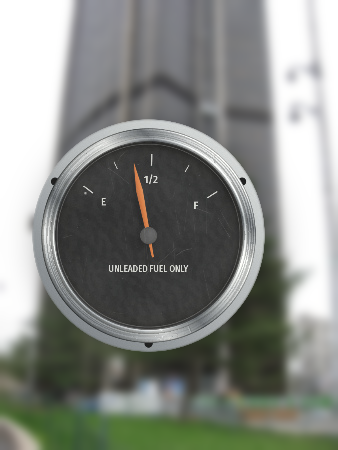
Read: **0.375**
